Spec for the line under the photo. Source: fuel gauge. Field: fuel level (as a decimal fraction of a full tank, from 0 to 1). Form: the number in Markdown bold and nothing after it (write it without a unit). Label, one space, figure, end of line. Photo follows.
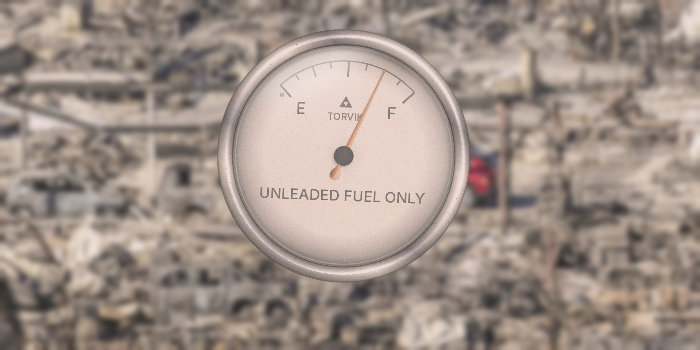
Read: **0.75**
